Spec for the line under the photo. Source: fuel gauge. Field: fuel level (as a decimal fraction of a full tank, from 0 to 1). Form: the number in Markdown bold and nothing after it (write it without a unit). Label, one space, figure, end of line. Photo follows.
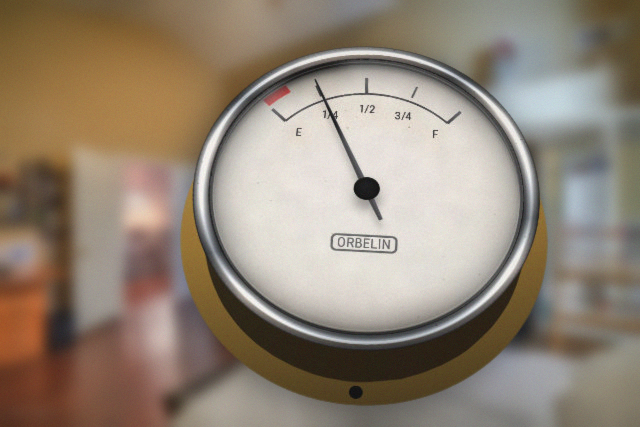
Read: **0.25**
